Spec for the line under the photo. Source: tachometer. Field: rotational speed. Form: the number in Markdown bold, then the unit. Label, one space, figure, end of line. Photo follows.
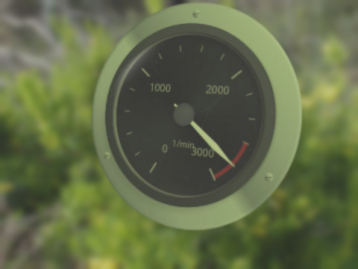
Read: **2800** rpm
